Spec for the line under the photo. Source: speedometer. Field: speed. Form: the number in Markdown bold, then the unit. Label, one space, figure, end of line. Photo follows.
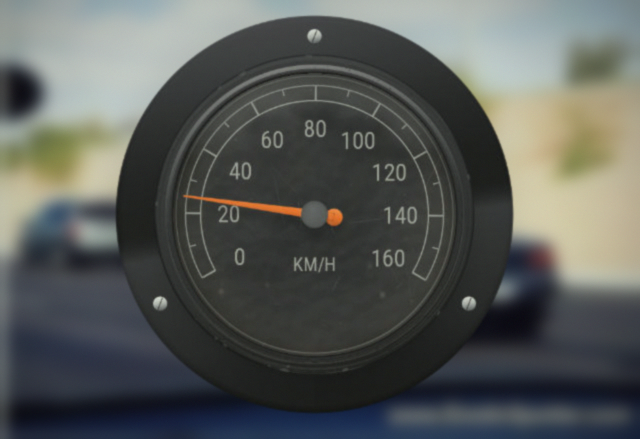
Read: **25** km/h
